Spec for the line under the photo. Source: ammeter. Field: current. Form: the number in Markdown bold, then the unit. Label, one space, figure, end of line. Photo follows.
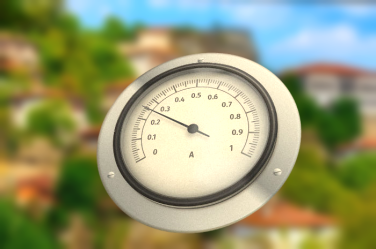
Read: **0.25** A
